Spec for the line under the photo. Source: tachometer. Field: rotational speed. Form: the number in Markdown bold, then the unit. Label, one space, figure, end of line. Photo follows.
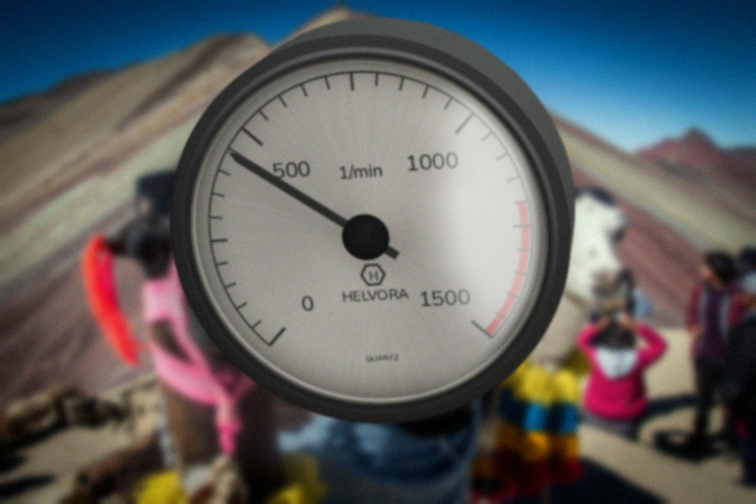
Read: **450** rpm
